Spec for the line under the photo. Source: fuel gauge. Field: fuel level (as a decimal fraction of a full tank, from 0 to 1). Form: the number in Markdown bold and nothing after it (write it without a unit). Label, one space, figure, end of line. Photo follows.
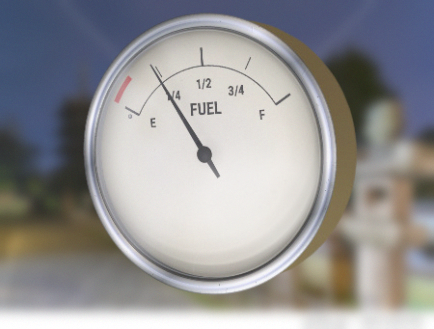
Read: **0.25**
